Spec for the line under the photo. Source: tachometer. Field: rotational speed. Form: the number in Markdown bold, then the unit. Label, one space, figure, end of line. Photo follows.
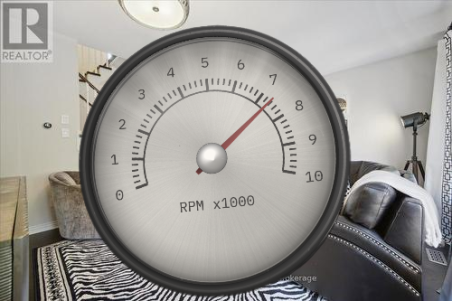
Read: **7400** rpm
